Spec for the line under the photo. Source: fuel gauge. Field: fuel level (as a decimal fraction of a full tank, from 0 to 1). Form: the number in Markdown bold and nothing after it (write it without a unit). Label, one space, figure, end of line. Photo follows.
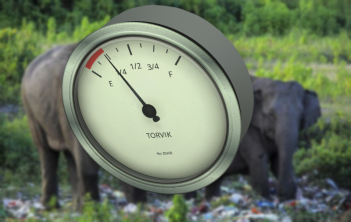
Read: **0.25**
